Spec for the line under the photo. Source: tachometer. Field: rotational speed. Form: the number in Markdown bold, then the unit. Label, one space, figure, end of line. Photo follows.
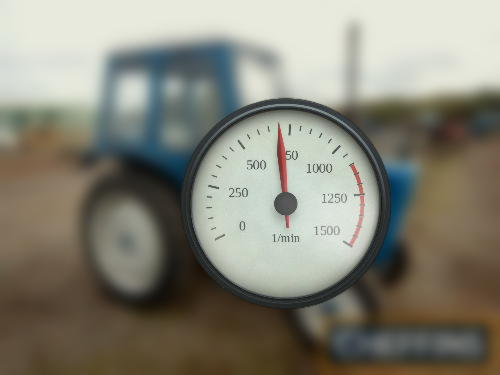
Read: **700** rpm
